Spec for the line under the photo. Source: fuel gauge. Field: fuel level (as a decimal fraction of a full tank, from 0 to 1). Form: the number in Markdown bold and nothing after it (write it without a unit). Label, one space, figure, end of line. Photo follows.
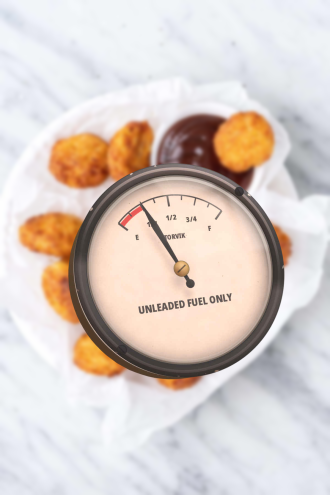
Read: **0.25**
